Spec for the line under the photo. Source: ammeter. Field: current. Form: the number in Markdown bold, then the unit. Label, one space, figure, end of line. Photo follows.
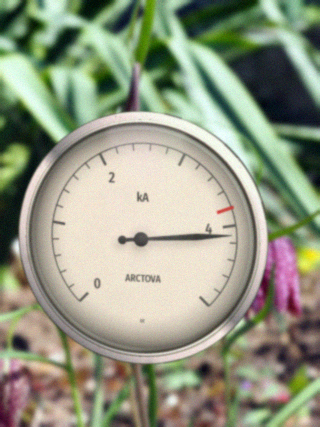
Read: **4.1** kA
